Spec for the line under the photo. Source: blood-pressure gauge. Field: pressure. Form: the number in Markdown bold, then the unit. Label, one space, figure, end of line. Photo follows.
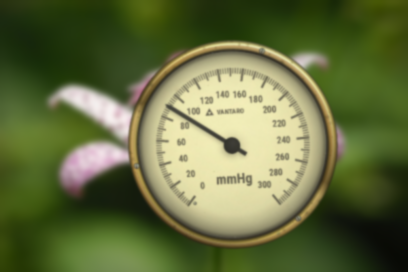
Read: **90** mmHg
